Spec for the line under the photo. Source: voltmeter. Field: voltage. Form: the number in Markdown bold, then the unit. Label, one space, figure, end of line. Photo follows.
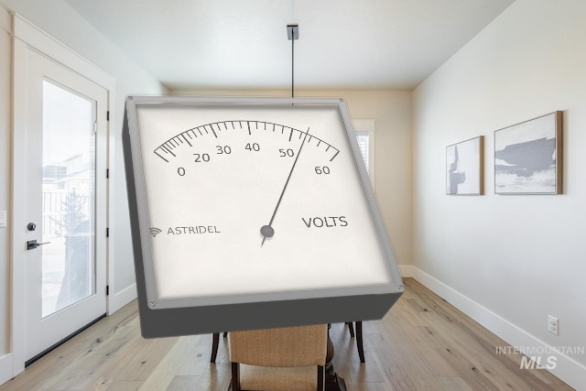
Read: **53** V
